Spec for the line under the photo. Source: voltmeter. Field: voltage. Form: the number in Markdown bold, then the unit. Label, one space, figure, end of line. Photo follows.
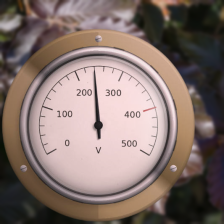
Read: **240** V
